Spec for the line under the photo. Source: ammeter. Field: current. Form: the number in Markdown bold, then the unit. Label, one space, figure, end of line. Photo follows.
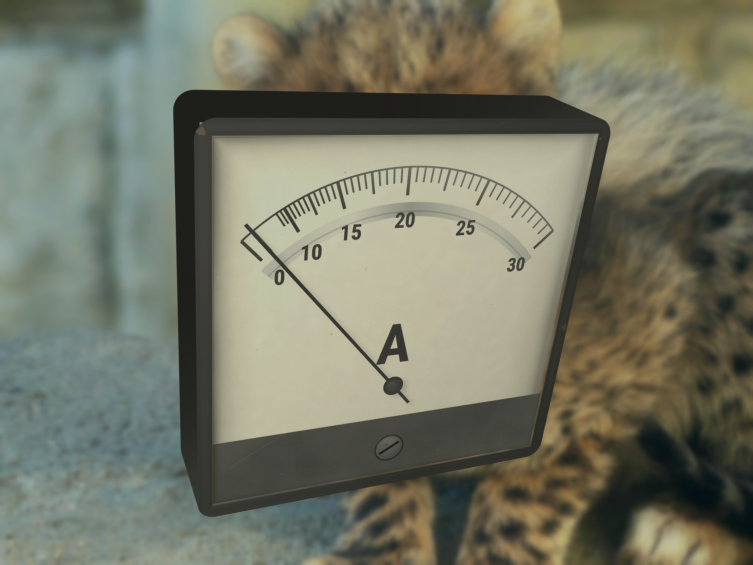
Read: **5** A
